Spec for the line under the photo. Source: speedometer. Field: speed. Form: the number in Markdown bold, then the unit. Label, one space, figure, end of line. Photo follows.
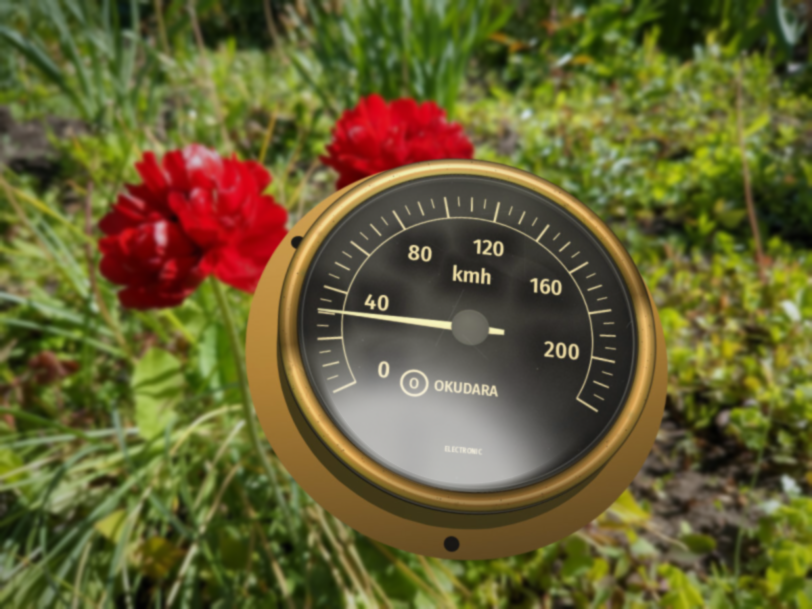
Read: **30** km/h
